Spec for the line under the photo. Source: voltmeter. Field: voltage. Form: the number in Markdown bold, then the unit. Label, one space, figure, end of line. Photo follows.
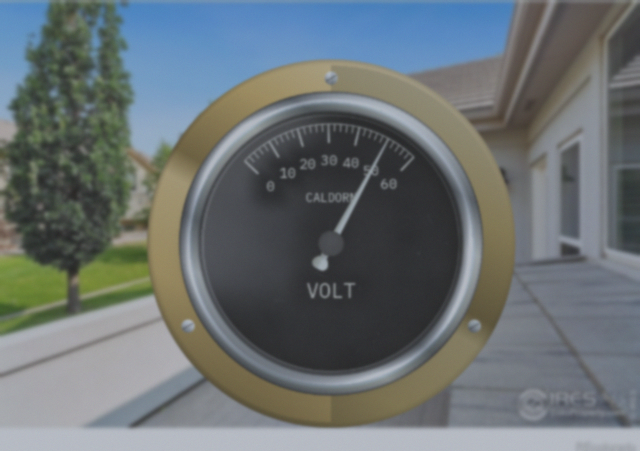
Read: **50** V
